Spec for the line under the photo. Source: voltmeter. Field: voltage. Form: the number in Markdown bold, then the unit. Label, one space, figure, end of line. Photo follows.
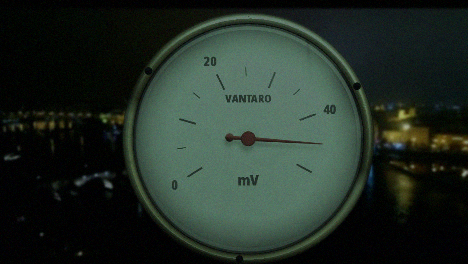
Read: **45** mV
